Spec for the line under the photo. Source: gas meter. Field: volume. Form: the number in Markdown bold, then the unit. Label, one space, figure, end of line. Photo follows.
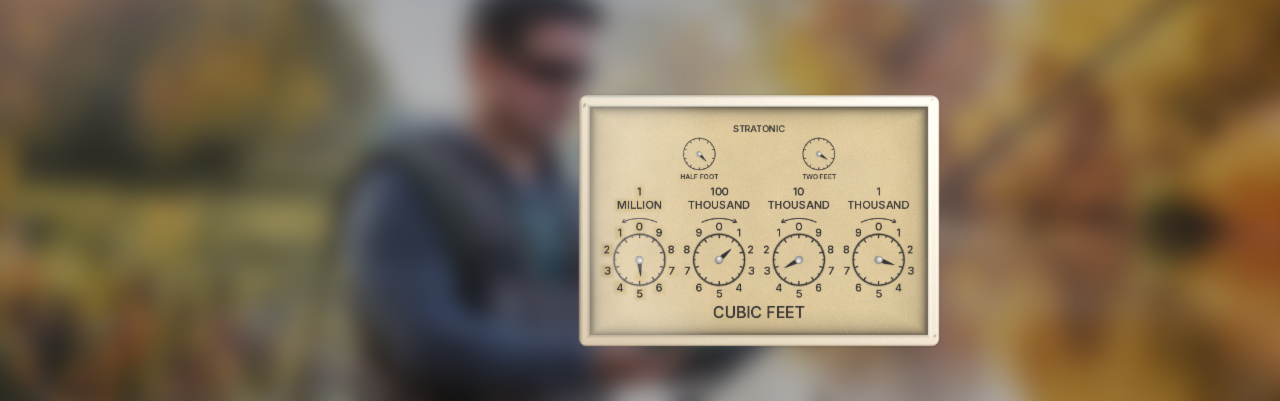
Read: **513300** ft³
